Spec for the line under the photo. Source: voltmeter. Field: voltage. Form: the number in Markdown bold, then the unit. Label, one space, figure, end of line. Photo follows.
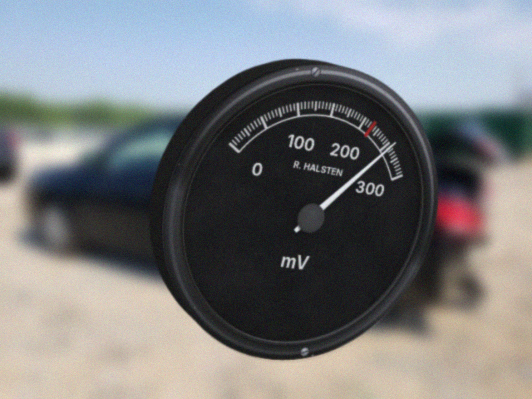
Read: **250** mV
